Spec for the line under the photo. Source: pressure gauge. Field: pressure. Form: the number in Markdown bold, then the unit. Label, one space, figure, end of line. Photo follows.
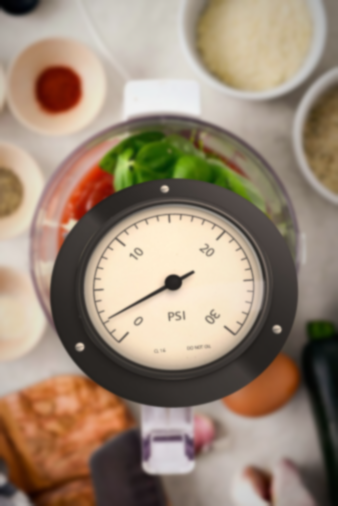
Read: **2** psi
